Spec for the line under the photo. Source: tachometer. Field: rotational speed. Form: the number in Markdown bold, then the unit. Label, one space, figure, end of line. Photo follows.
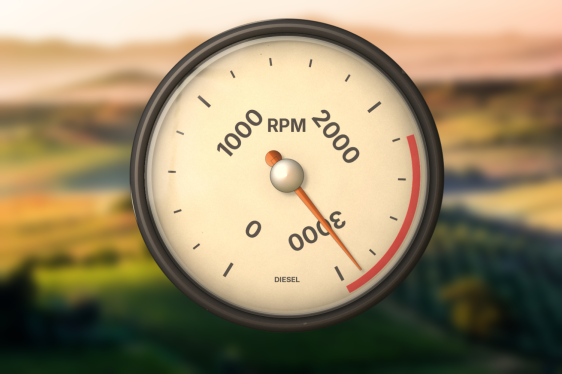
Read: **2900** rpm
